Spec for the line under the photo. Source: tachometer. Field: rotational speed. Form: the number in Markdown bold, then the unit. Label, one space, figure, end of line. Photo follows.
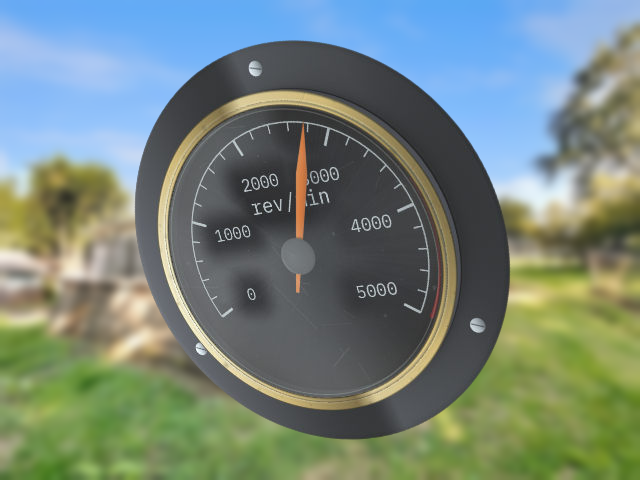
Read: **2800** rpm
